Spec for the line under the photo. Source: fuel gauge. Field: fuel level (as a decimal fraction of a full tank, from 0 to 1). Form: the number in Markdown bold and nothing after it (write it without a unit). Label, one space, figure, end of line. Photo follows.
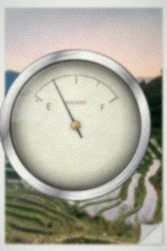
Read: **0.25**
